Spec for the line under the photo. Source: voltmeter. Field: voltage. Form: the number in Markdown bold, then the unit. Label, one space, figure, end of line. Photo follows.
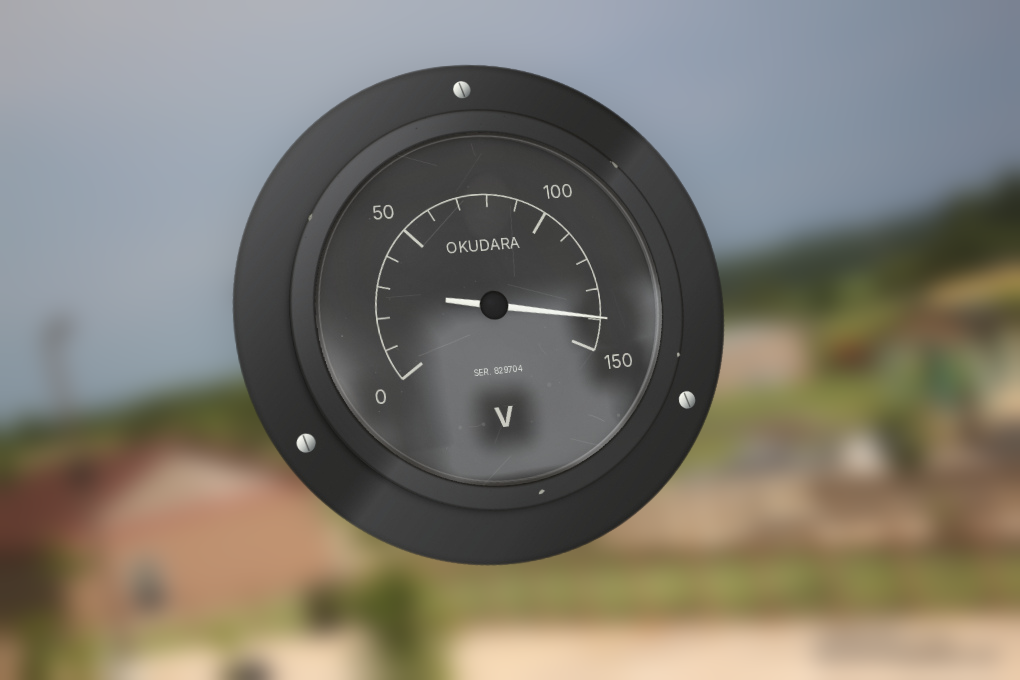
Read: **140** V
